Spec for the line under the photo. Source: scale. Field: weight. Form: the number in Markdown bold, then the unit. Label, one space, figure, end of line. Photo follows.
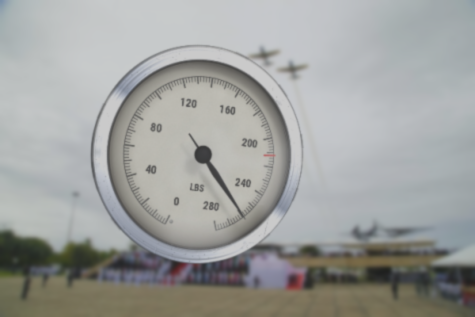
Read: **260** lb
